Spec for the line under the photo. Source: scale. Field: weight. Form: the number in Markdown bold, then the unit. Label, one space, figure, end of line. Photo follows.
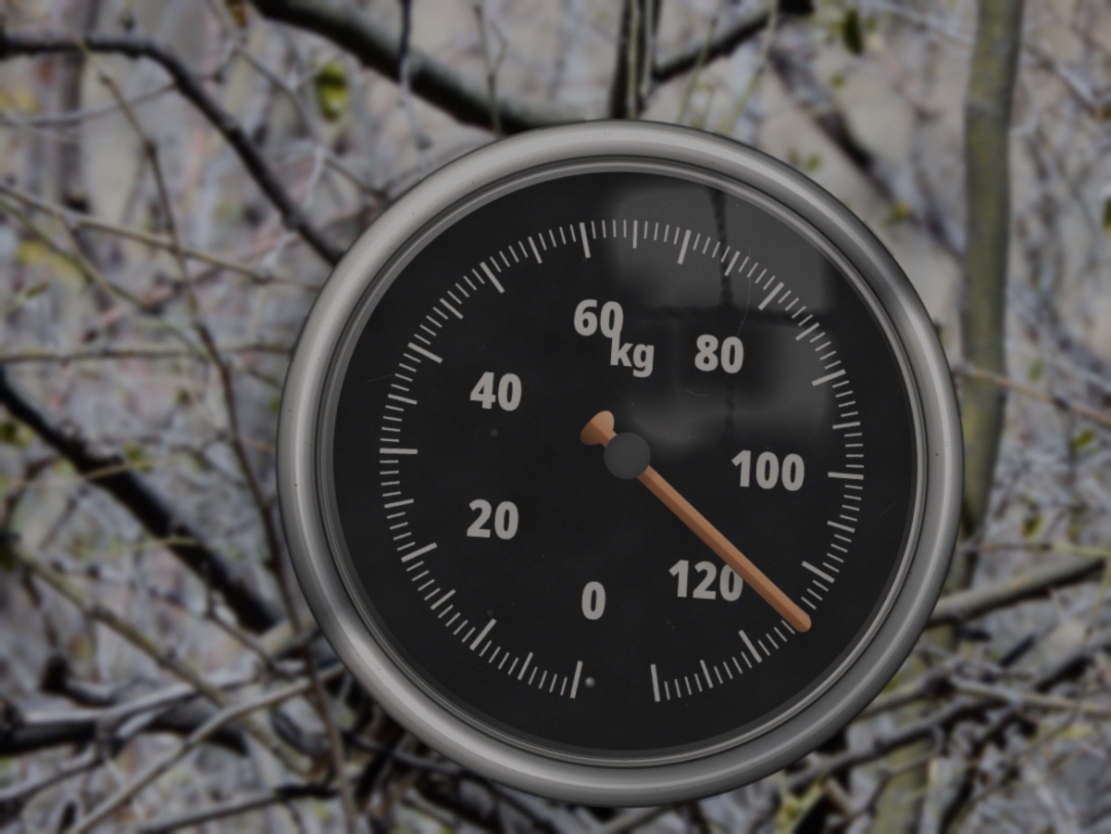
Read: **115** kg
